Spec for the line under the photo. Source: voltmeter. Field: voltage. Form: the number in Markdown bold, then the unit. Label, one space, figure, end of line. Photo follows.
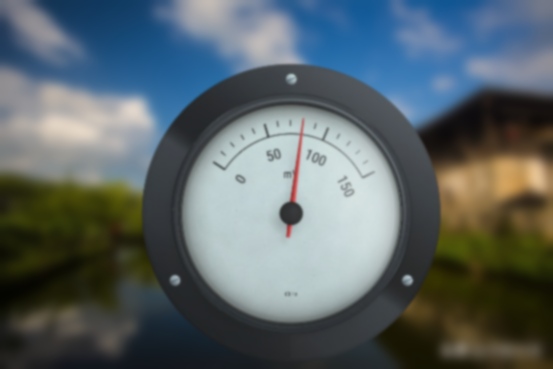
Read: **80** mV
